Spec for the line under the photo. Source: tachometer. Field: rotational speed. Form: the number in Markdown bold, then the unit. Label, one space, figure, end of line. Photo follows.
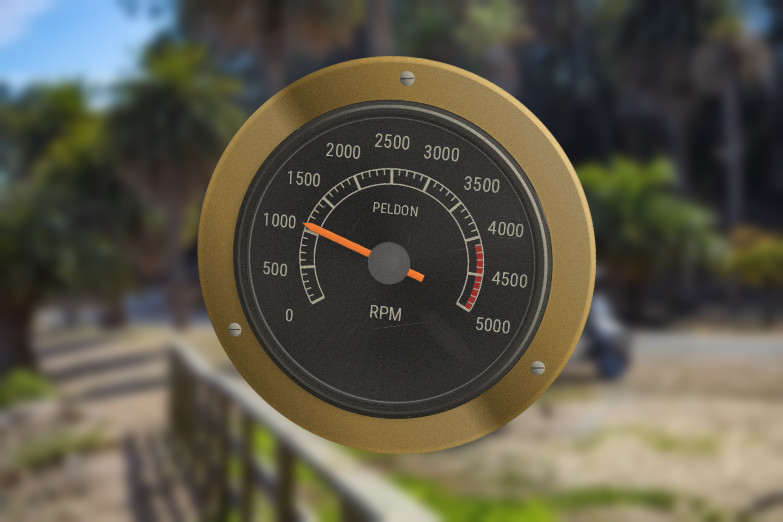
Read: **1100** rpm
